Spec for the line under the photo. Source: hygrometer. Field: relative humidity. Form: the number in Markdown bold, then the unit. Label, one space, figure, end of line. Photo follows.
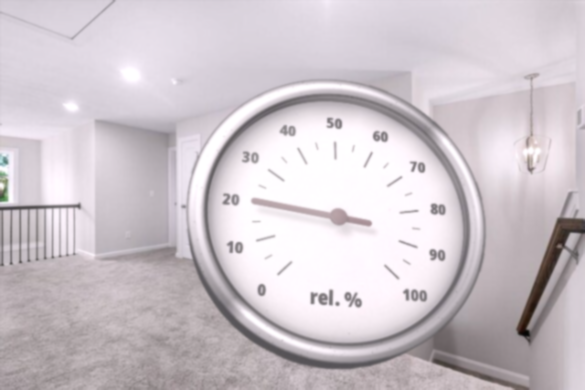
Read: **20** %
